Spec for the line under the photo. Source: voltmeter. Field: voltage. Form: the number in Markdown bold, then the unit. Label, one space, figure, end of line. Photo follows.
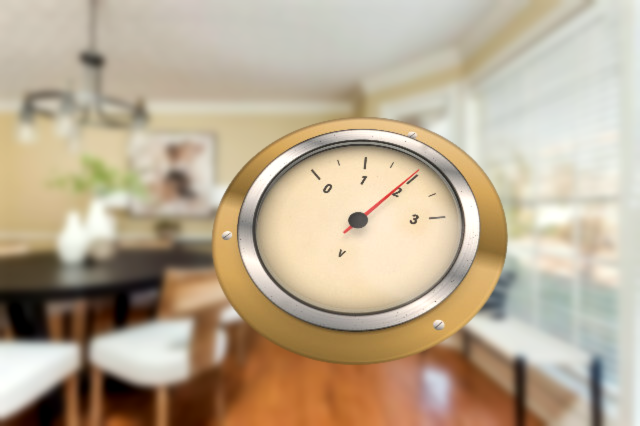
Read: **2** V
